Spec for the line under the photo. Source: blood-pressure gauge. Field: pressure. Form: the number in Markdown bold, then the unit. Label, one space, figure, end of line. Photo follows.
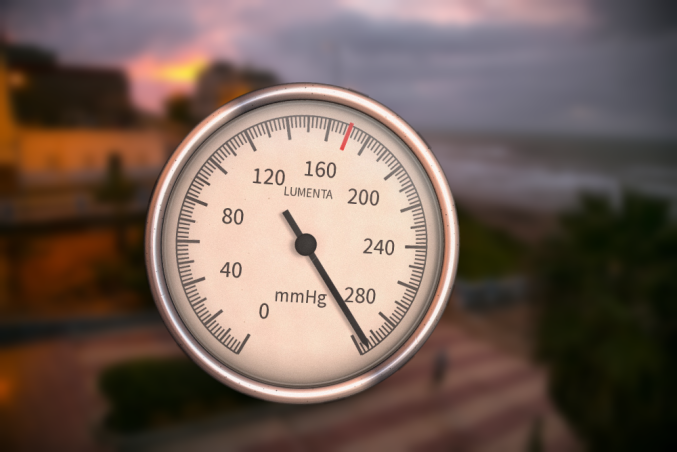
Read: **296** mmHg
